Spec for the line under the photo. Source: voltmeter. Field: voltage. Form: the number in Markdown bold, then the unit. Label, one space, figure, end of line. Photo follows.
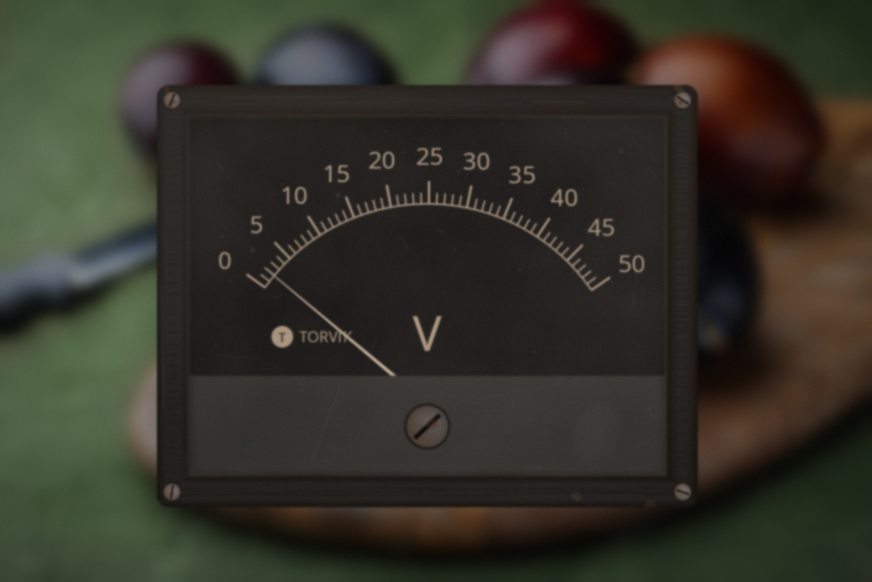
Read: **2** V
